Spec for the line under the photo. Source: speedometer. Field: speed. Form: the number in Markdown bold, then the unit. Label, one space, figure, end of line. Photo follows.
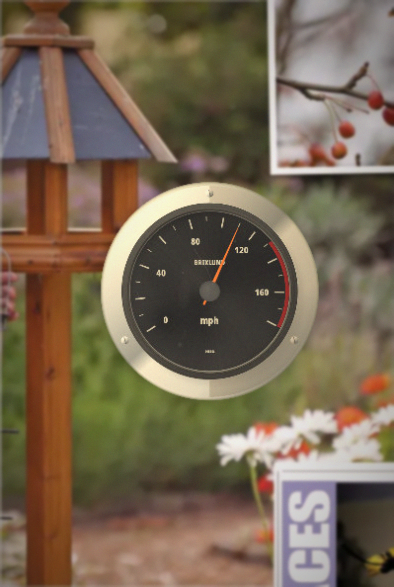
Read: **110** mph
